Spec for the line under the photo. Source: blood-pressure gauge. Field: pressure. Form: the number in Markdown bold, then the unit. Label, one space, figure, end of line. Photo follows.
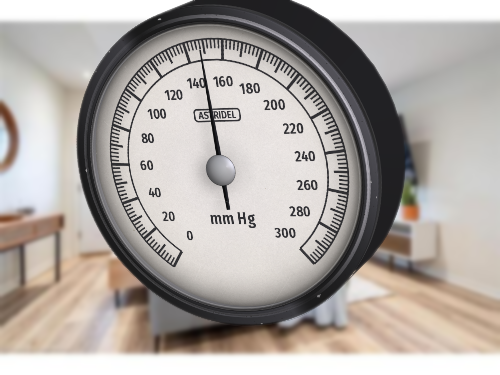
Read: **150** mmHg
